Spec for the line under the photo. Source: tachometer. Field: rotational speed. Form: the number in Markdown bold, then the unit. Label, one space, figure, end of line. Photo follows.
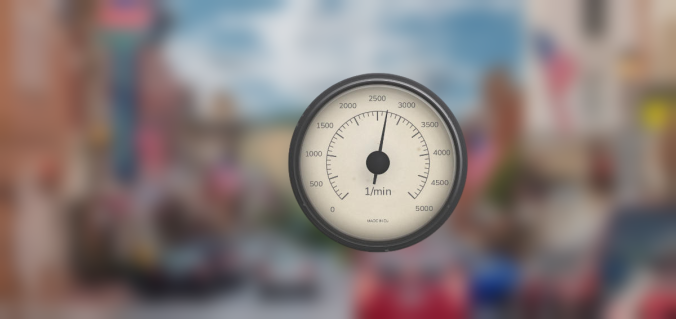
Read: **2700** rpm
